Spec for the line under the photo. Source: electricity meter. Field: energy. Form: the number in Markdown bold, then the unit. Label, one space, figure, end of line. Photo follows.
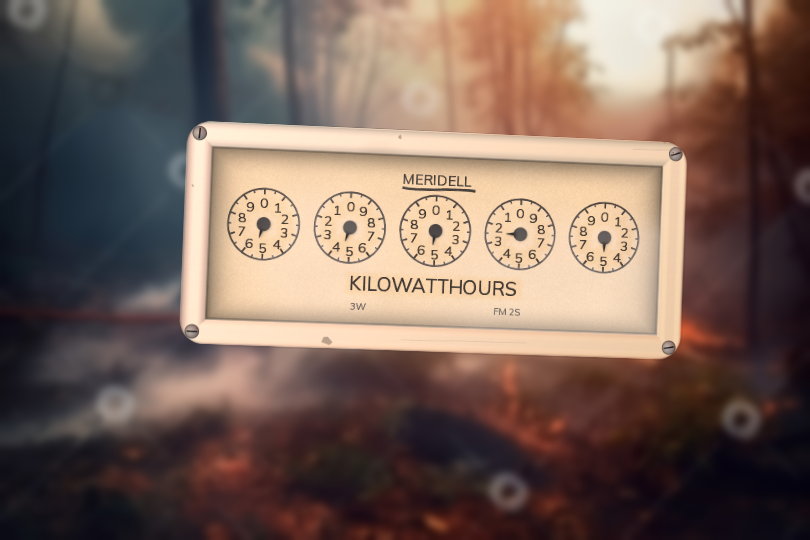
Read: **54525** kWh
